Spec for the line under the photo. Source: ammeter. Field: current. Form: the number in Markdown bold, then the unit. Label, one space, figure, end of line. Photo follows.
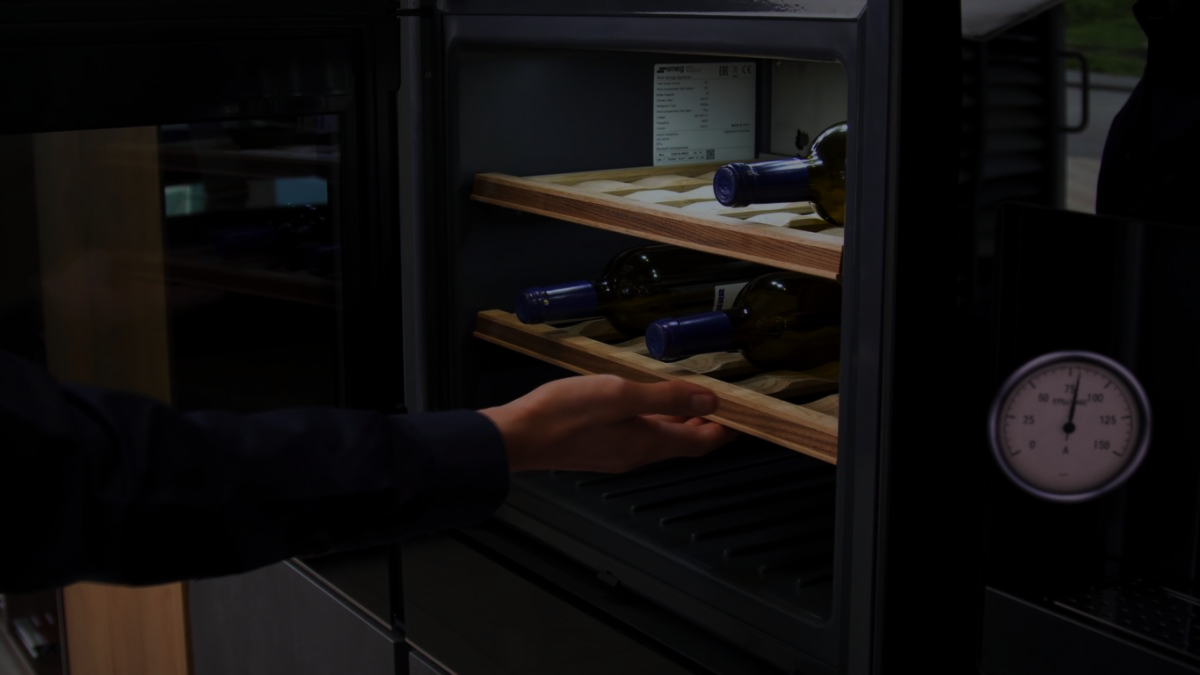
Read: **80** A
